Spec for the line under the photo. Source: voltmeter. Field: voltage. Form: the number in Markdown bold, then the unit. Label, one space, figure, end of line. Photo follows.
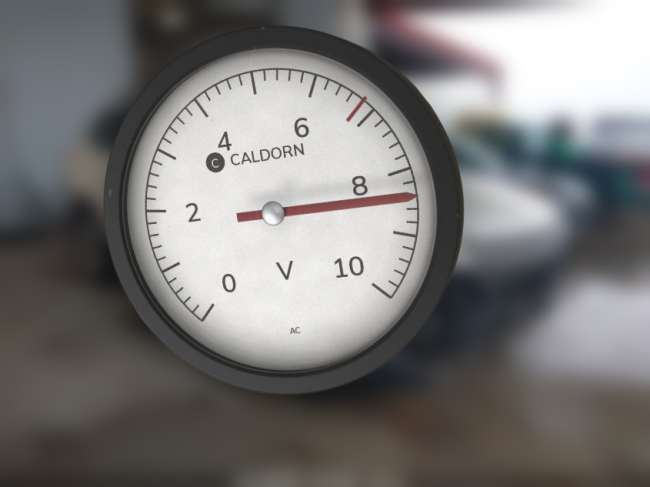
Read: **8.4** V
